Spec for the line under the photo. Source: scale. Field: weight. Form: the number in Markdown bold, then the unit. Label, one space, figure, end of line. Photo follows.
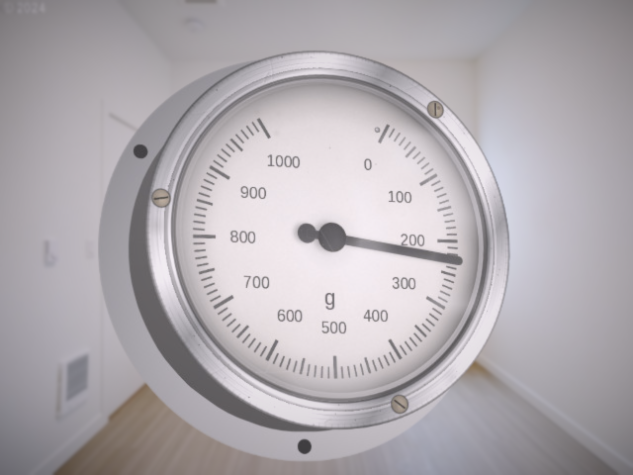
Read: **230** g
